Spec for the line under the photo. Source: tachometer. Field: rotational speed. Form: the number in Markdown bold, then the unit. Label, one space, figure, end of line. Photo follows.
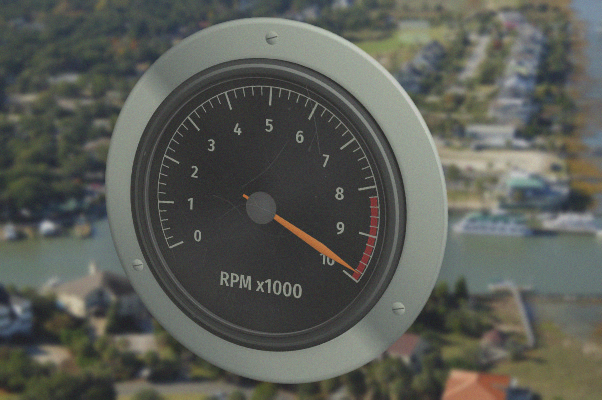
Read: **9800** rpm
